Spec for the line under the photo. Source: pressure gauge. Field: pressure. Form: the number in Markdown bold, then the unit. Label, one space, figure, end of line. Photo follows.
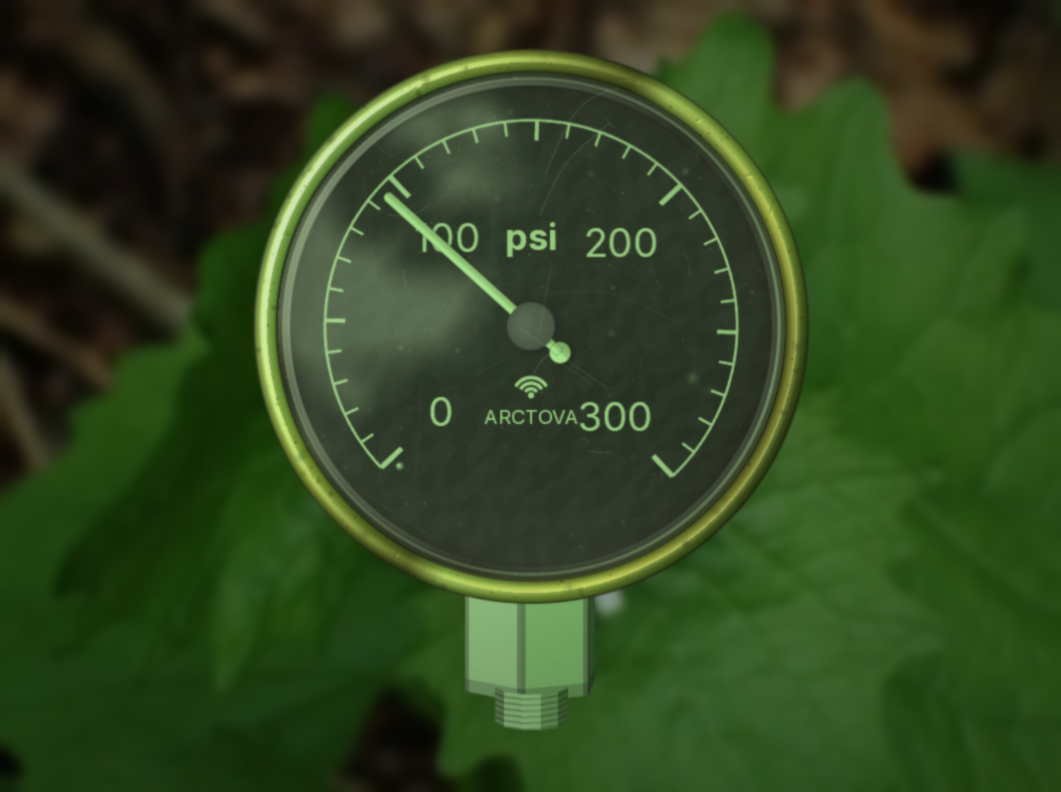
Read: **95** psi
